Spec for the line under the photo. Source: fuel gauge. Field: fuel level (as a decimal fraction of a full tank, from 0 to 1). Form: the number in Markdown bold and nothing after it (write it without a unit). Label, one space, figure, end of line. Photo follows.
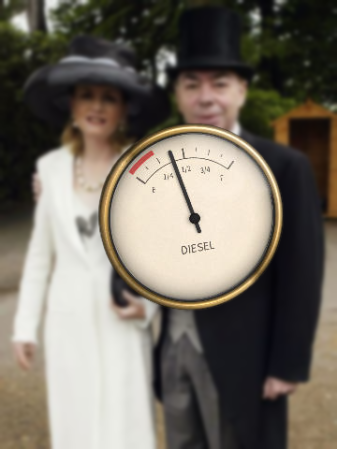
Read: **0.375**
